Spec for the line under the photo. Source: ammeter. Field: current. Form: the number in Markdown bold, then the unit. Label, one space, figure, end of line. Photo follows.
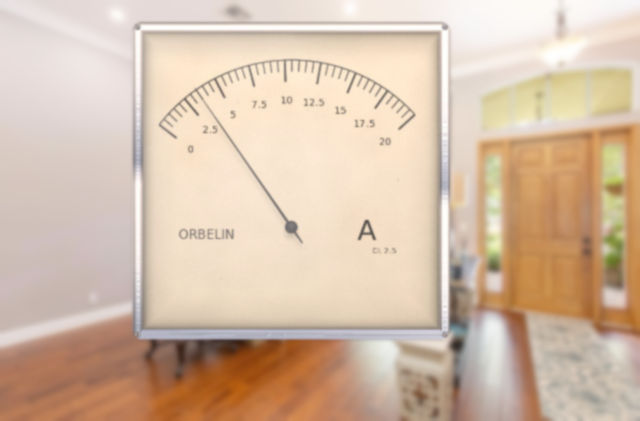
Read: **3.5** A
